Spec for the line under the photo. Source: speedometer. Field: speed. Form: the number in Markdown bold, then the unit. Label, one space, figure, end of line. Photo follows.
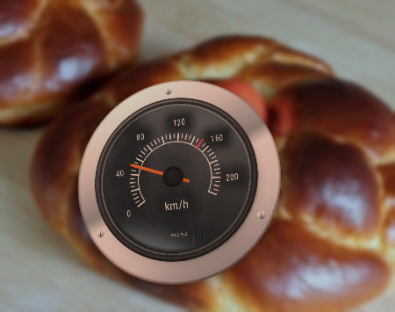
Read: **50** km/h
